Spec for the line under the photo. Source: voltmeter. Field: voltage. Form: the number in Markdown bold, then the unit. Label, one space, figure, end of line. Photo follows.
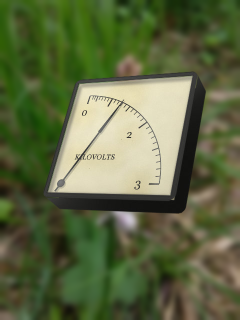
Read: **1.3** kV
